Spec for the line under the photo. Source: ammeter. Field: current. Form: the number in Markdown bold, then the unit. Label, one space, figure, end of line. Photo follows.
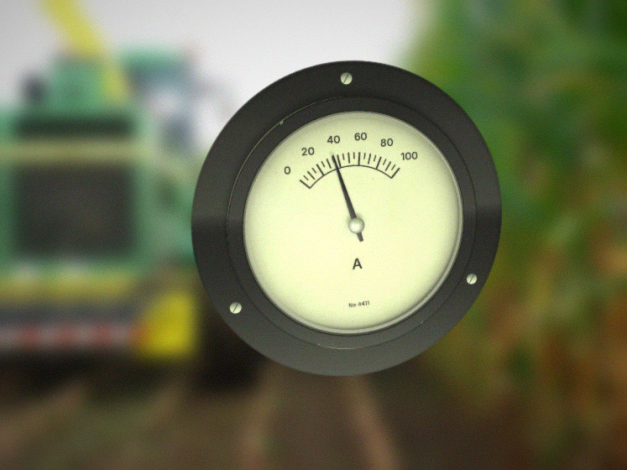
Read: **35** A
